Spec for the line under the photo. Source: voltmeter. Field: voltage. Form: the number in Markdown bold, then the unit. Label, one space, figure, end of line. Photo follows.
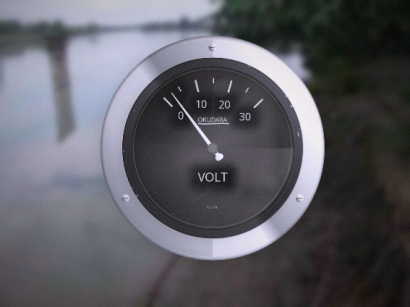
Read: **2.5** V
